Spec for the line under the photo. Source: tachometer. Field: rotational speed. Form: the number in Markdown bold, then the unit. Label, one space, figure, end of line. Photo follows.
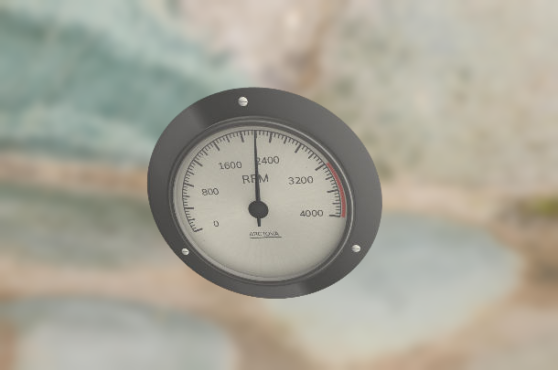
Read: **2200** rpm
